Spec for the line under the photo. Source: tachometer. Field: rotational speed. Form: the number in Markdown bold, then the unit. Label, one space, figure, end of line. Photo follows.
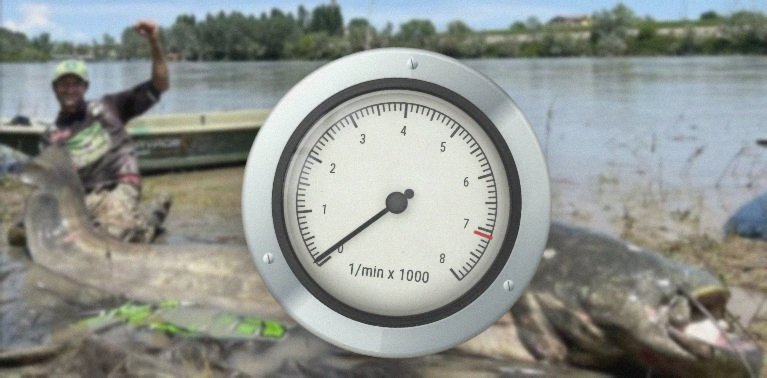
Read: **100** rpm
